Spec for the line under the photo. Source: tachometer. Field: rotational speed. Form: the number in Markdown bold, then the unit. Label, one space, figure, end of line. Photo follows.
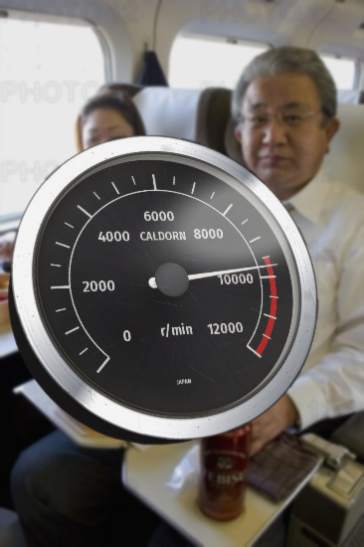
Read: **9750** rpm
